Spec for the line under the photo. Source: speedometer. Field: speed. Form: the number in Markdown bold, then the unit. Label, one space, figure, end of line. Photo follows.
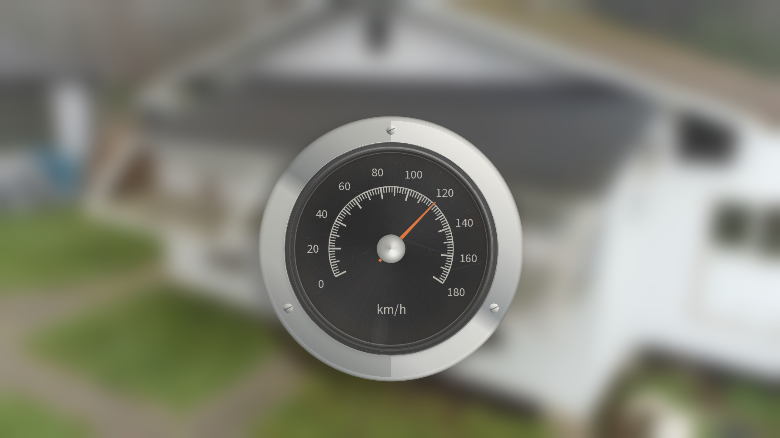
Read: **120** km/h
